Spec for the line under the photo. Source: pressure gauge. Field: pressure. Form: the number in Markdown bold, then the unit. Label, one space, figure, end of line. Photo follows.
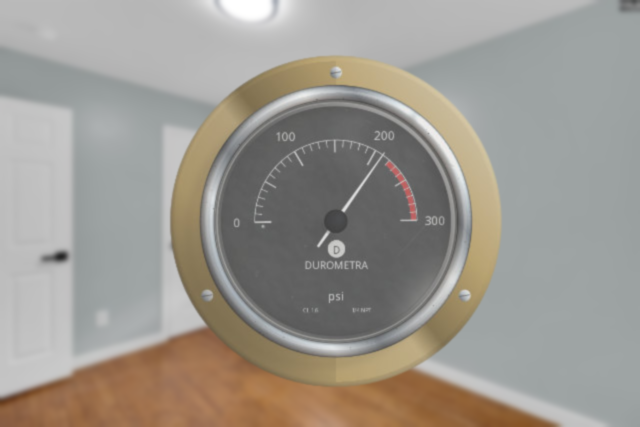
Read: **210** psi
